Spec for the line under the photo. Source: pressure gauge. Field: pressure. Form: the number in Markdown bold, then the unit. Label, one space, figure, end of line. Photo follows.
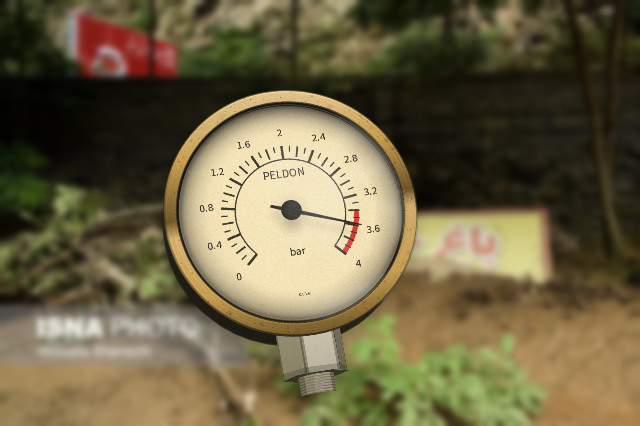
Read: **3.6** bar
